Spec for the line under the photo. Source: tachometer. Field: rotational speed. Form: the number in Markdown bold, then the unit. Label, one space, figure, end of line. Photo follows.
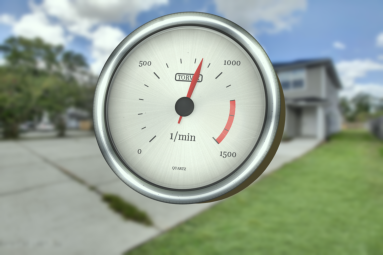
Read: **850** rpm
